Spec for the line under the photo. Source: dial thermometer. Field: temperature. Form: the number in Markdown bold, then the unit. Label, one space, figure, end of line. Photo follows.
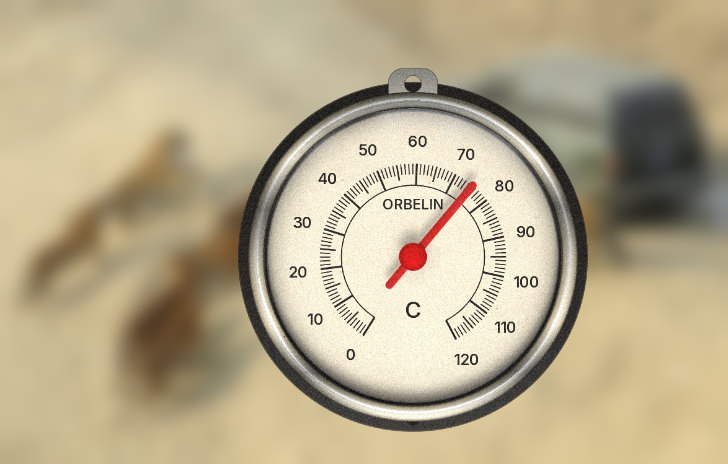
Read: **75** °C
